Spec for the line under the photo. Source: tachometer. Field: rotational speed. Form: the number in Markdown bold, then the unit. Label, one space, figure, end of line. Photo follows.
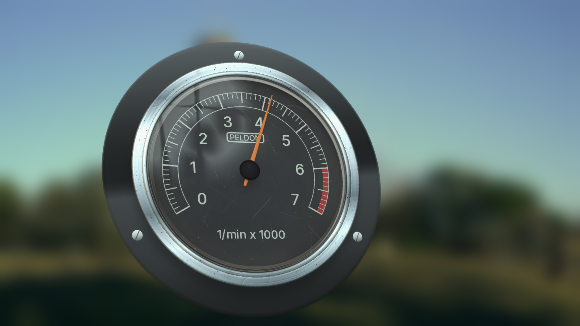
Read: **4100** rpm
